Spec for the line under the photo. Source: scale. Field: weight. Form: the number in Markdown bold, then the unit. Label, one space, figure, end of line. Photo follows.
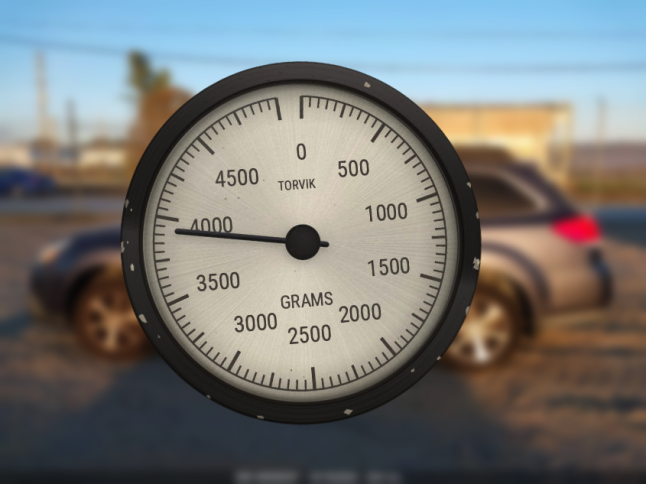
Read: **3925** g
